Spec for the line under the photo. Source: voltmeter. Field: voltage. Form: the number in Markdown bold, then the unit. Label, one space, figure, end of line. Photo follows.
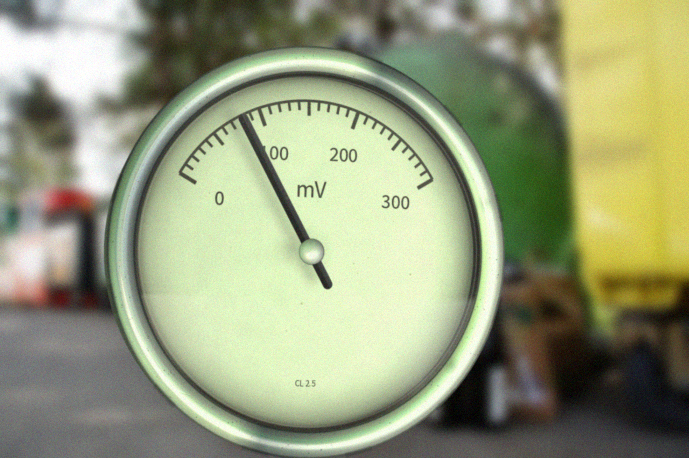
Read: **80** mV
